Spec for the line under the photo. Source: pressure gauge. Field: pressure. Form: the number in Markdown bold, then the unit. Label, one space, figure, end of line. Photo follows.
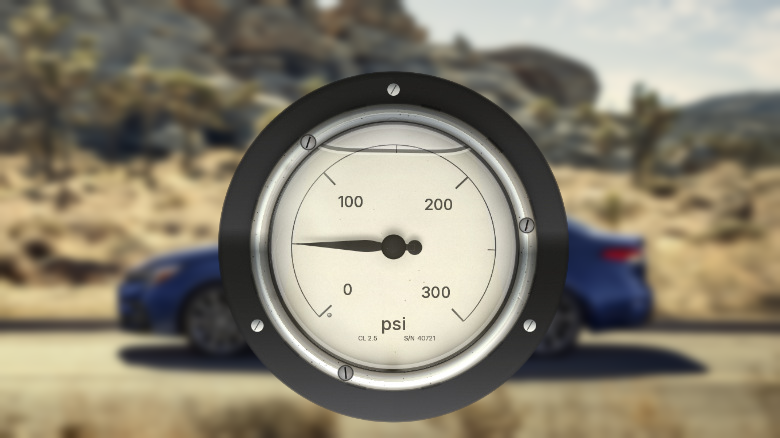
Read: **50** psi
